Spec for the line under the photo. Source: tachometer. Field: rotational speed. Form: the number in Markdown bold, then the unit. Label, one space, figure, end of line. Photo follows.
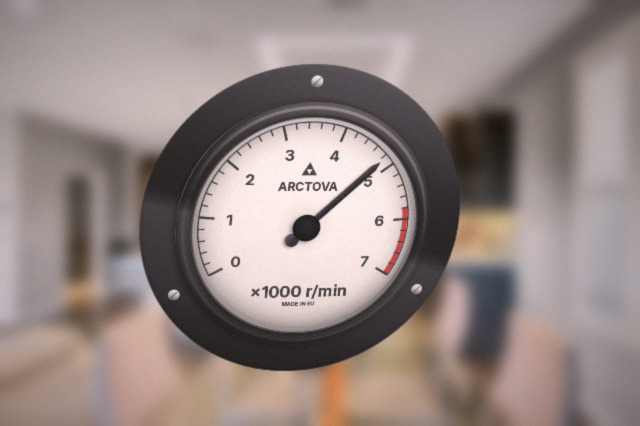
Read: **4800** rpm
